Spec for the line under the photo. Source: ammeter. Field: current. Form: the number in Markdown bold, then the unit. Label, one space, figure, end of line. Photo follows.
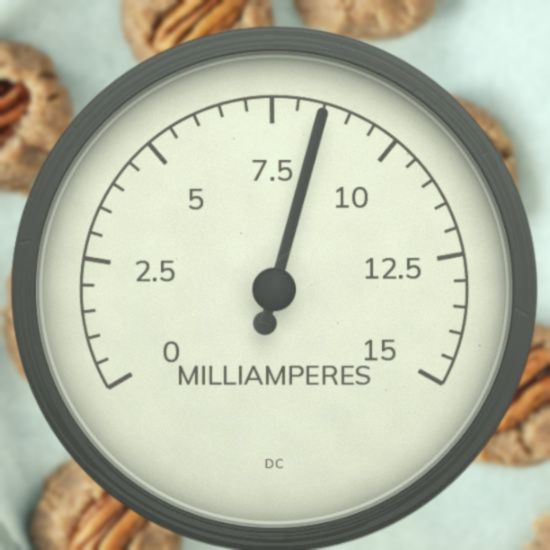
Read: **8.5** mA
